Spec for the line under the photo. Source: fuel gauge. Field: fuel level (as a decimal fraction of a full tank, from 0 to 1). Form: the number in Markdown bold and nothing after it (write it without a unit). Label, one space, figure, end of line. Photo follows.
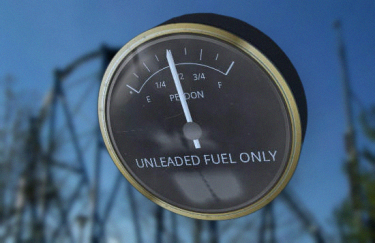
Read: **0.5**
